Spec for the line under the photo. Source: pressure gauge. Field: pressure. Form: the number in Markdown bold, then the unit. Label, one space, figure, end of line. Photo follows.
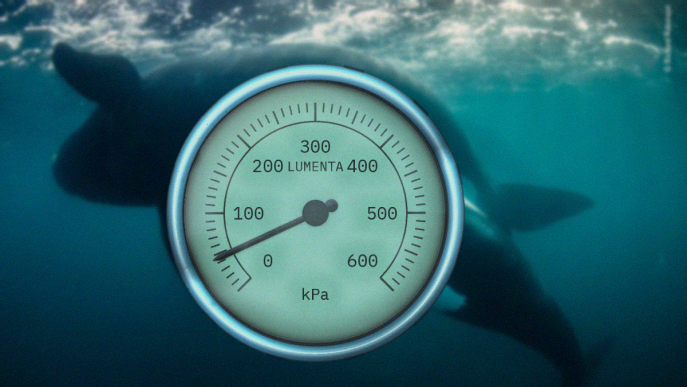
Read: **45** kPa
